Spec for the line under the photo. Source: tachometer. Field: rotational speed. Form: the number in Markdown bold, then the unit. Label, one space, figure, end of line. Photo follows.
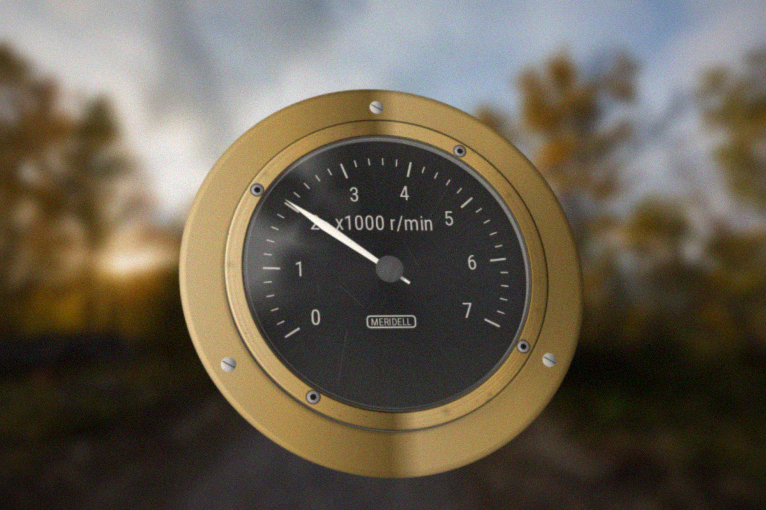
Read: **2000** rpm
